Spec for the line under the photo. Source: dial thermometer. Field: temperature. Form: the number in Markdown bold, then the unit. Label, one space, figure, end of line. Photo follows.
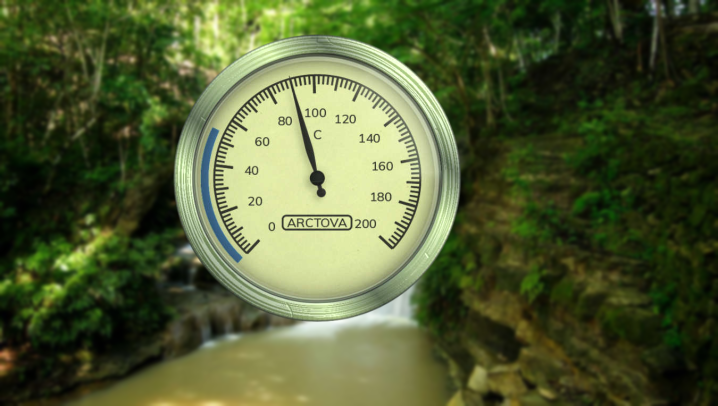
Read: **90** °C
